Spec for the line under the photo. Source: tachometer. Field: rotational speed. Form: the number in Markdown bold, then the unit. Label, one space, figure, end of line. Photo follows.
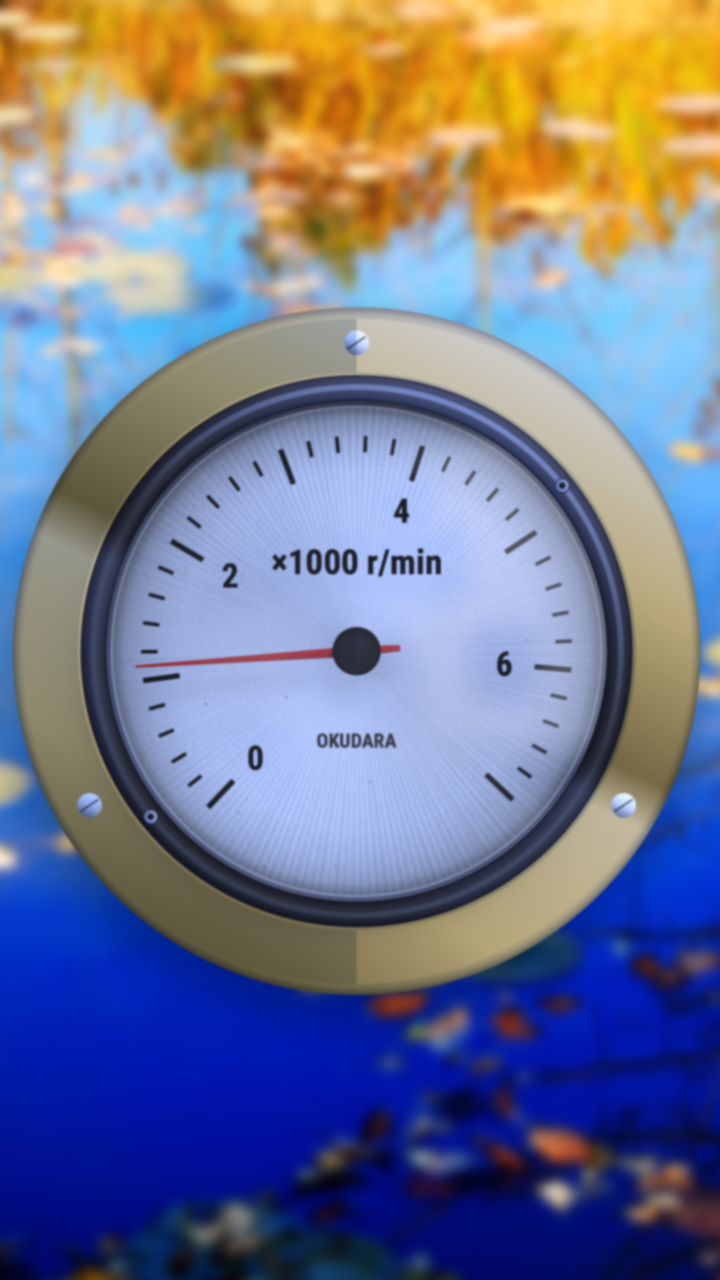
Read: **1100** rpm
